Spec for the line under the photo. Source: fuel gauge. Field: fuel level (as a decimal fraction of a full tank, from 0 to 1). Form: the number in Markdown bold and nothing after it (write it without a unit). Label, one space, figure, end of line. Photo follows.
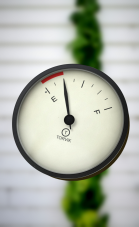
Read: **0.25**
